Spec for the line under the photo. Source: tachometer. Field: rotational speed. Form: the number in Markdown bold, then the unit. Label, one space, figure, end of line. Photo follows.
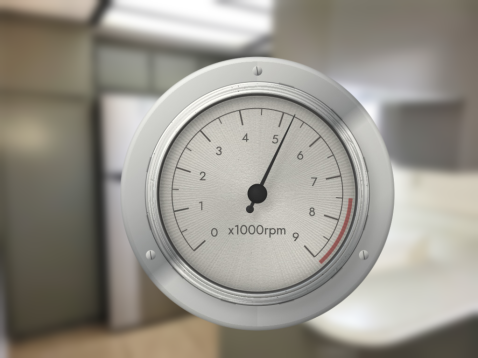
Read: **5250** rpm
